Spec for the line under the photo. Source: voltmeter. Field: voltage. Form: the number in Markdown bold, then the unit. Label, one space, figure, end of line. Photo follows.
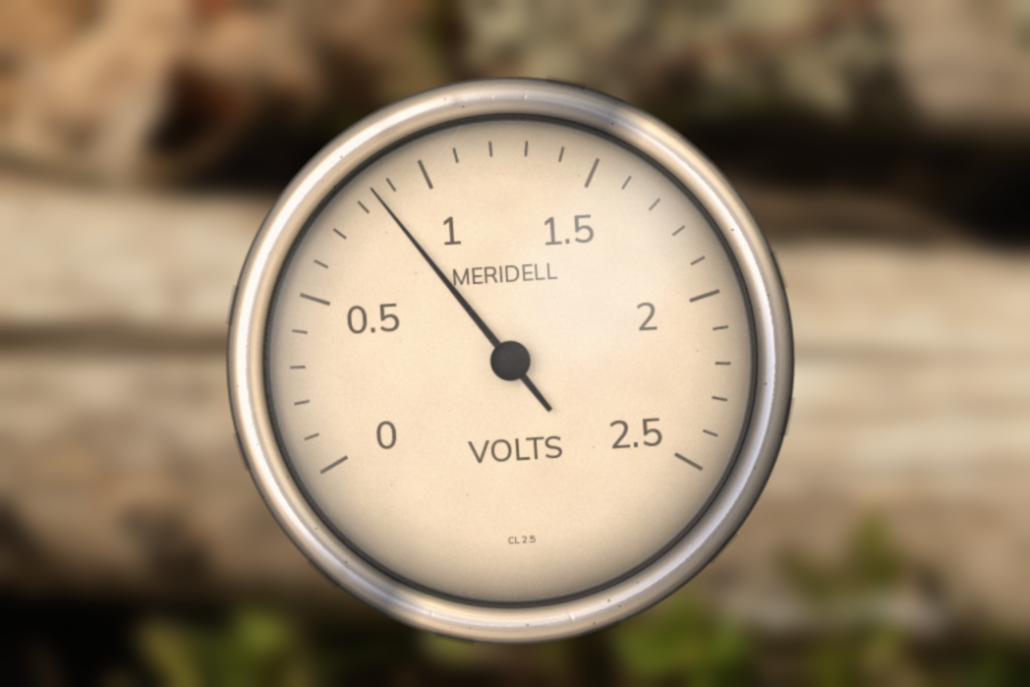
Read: **0.85** V
